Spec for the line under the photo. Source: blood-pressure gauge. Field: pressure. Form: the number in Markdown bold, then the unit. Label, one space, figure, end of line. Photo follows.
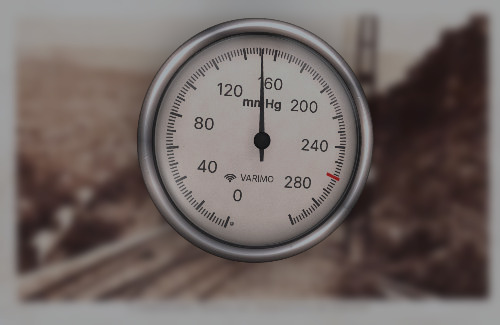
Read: **150** mmHg
